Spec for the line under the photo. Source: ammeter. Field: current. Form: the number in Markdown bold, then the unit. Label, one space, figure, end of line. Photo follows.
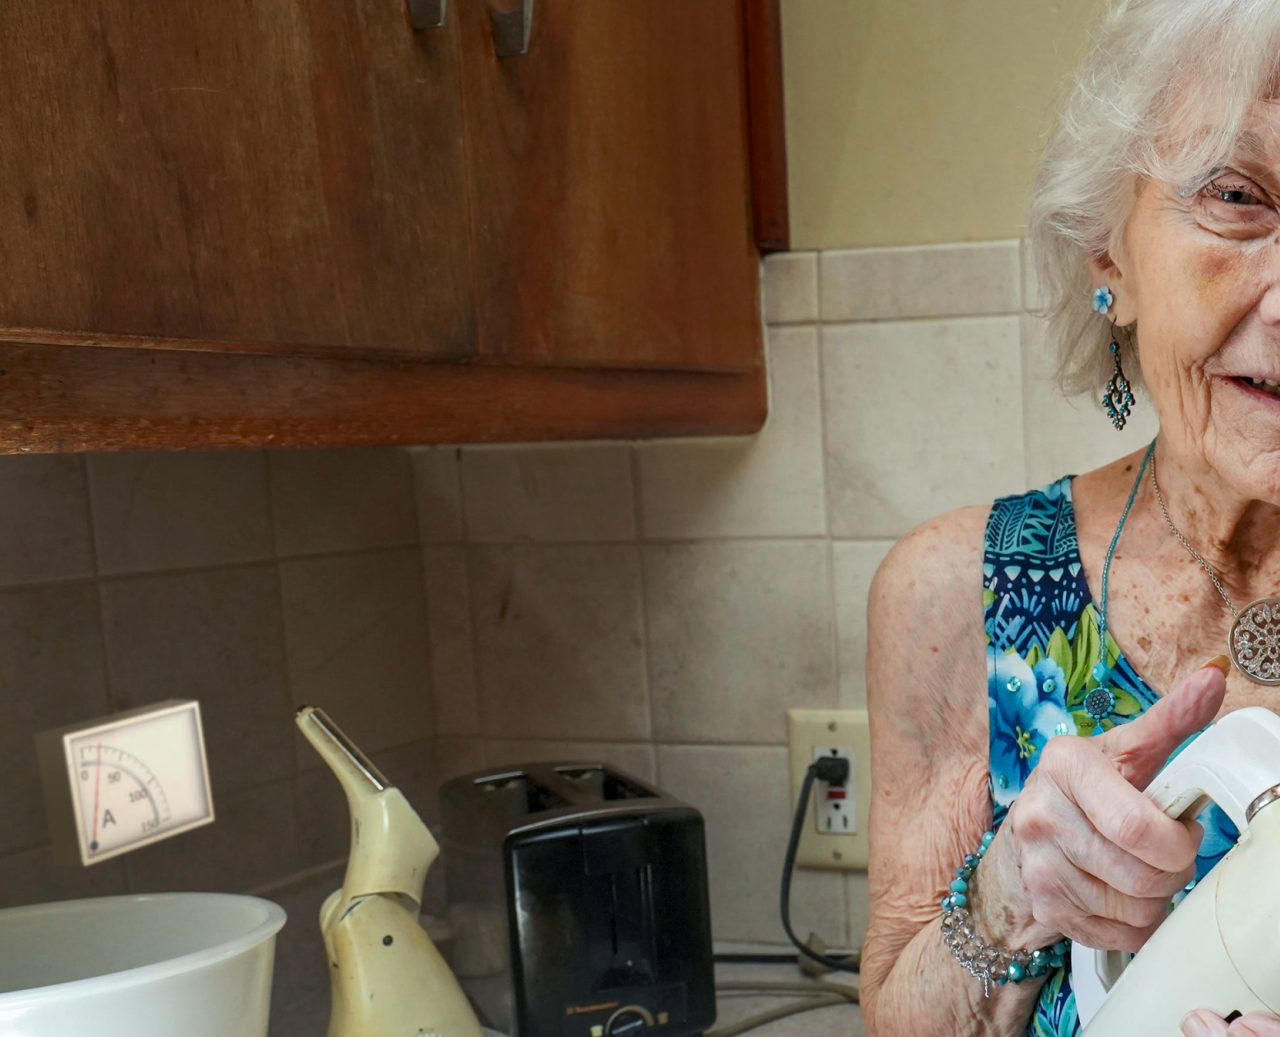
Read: **20** A
